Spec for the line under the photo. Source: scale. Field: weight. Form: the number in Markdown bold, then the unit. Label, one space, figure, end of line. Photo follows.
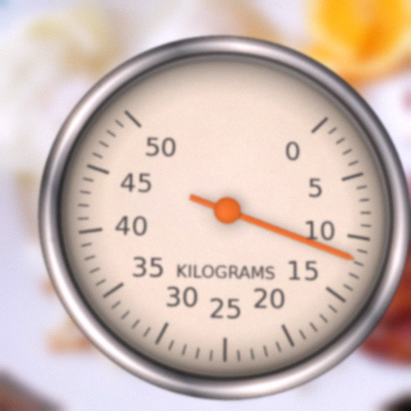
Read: **12** kg
